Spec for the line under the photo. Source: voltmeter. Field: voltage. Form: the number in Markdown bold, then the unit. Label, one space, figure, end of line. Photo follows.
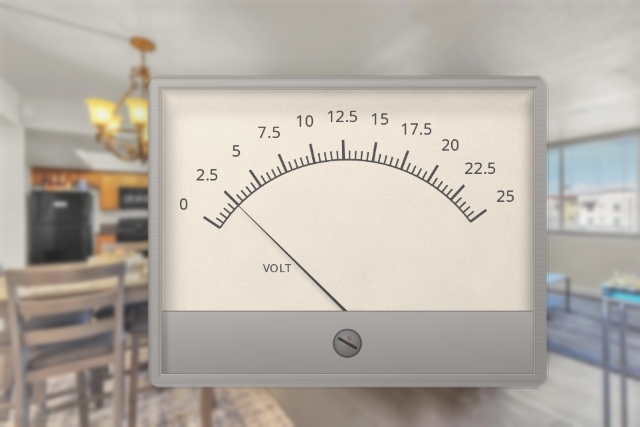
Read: **2.5** V
